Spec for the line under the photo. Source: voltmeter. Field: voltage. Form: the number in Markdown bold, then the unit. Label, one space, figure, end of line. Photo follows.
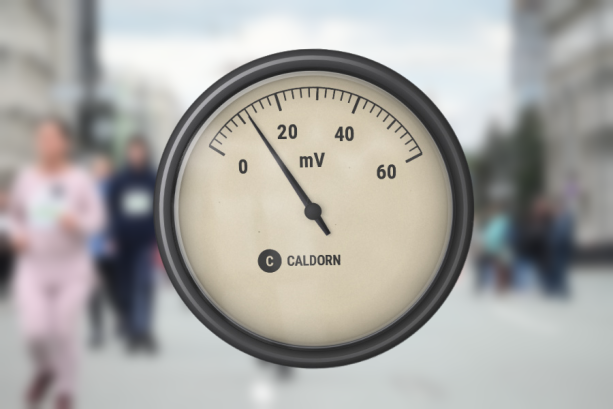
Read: **12** mV
